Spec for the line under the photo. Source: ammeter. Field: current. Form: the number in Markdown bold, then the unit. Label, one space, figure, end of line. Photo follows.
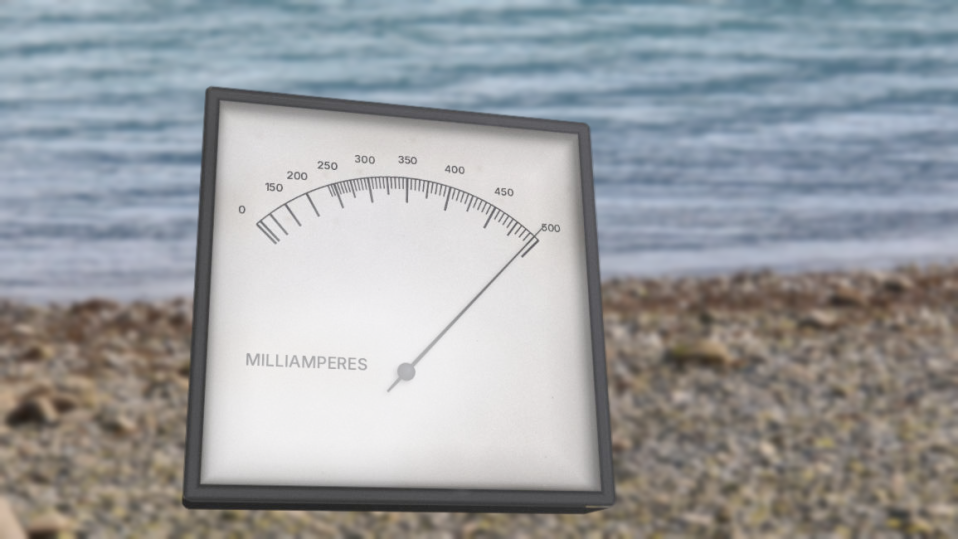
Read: **495** mA
